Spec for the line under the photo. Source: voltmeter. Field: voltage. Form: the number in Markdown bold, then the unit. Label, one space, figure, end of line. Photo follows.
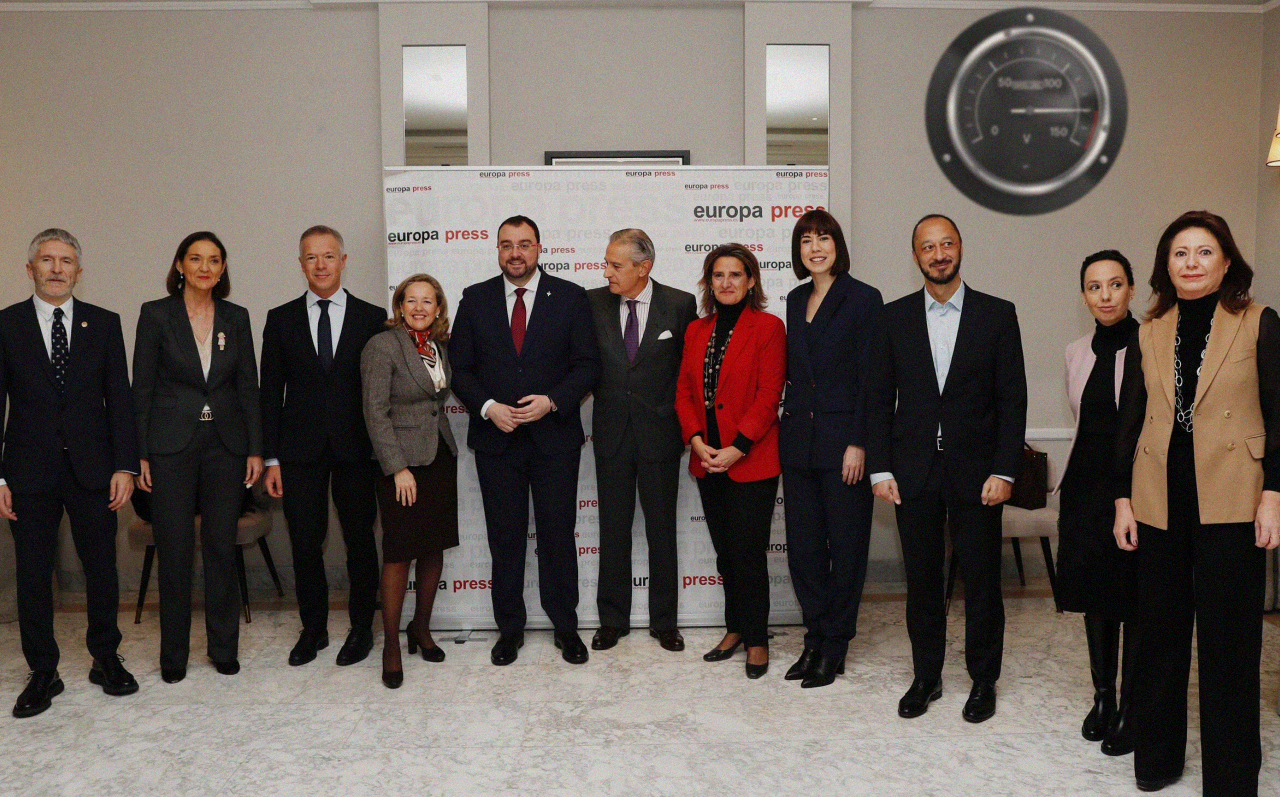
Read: **130** V
